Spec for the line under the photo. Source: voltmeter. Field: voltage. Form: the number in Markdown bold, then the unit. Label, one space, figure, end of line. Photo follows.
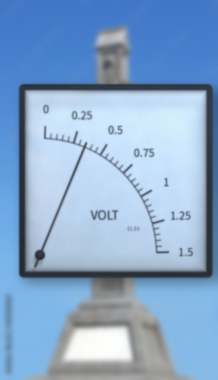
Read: **0.35** V
